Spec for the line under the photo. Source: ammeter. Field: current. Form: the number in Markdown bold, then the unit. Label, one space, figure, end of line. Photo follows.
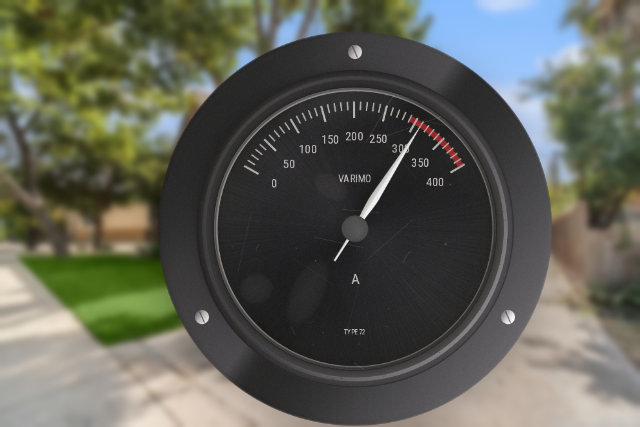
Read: **310** A
